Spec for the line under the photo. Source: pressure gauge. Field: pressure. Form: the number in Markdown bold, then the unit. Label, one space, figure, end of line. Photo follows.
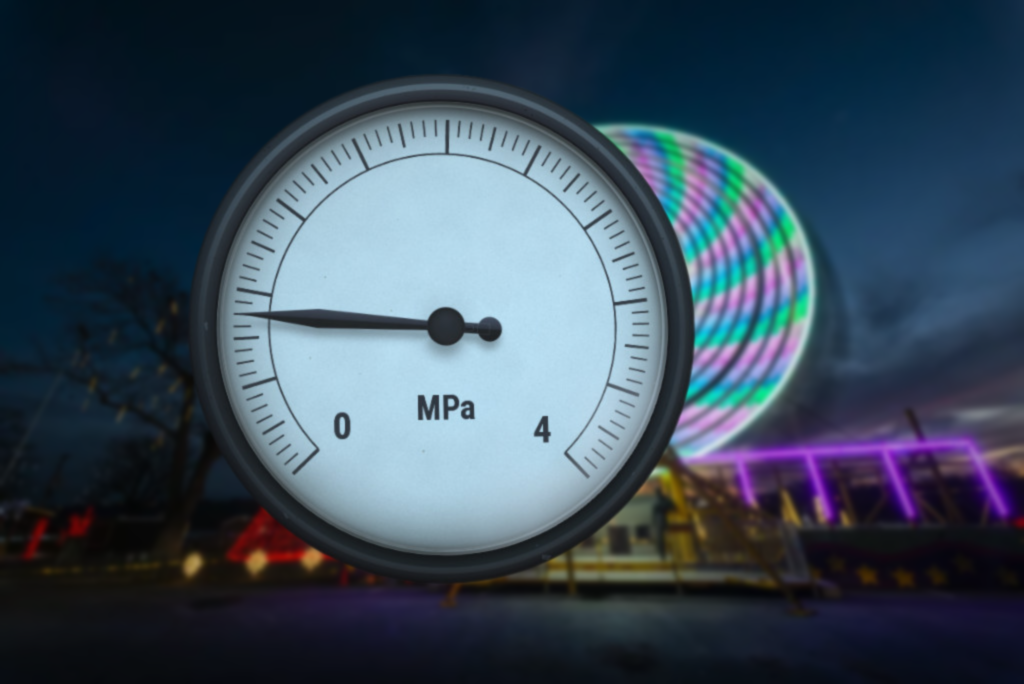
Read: **0.7** MPa
